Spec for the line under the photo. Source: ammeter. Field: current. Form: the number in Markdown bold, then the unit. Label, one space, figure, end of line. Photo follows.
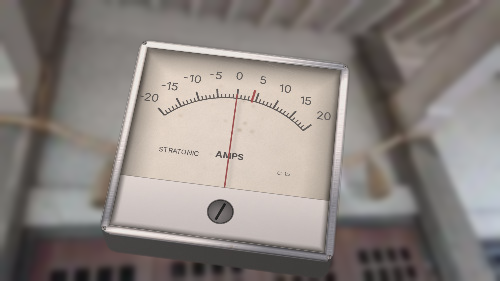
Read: **0** A
